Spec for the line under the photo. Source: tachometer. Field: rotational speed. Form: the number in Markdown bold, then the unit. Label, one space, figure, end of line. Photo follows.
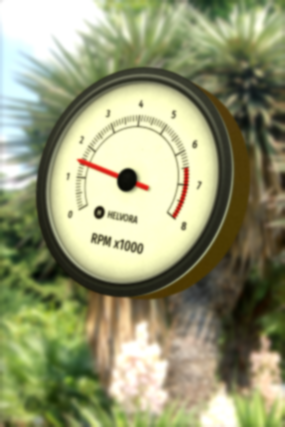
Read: **1500** rpm
